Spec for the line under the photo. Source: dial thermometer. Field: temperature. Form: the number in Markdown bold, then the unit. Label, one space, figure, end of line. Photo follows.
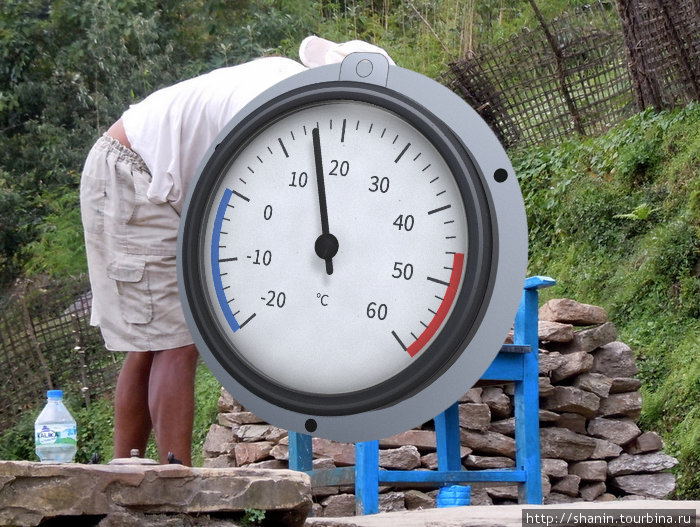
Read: **16** °C
